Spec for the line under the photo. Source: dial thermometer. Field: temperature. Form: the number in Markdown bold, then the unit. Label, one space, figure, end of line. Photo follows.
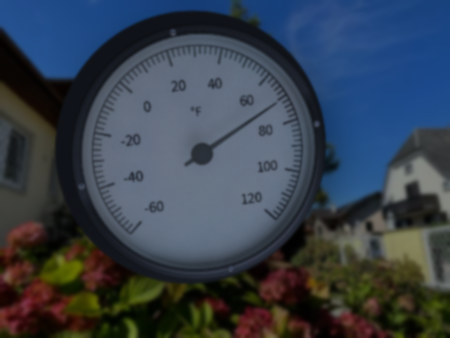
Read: **70** °F
